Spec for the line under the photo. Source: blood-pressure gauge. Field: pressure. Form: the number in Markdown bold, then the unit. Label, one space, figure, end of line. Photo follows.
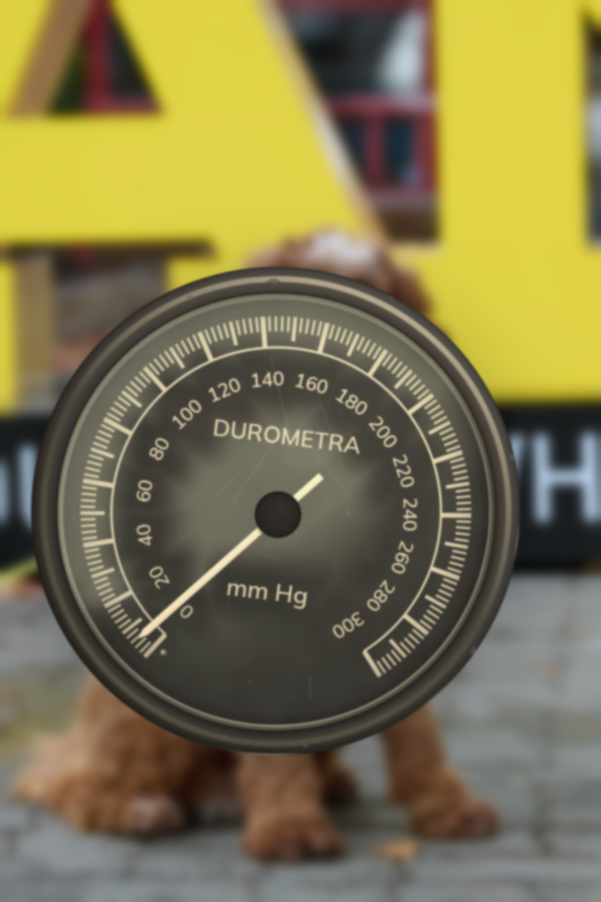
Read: **6** mmHg
